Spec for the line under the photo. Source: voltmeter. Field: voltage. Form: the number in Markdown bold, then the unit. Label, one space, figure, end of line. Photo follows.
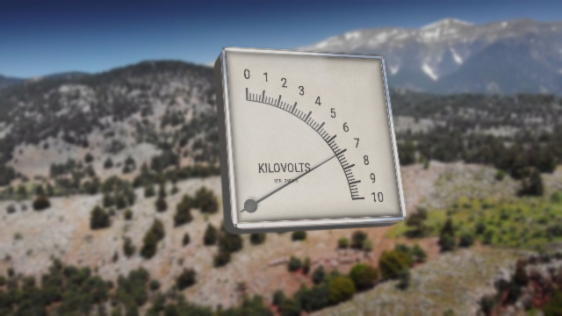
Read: **7** kV
